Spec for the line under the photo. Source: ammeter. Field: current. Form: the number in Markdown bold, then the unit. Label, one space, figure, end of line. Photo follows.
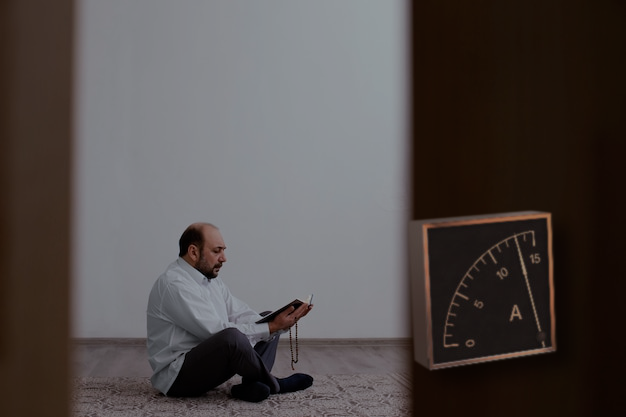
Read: **13** A
